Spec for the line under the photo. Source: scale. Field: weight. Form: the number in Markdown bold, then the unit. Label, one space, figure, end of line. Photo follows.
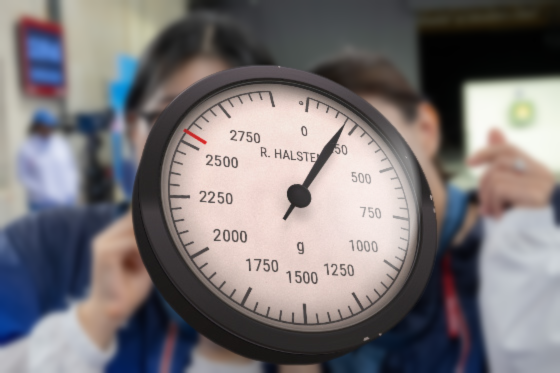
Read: **200** g
